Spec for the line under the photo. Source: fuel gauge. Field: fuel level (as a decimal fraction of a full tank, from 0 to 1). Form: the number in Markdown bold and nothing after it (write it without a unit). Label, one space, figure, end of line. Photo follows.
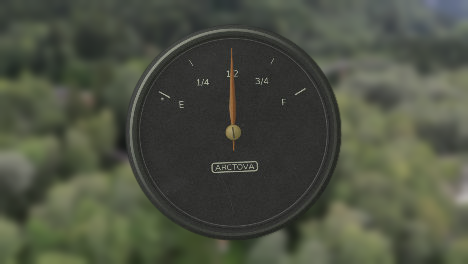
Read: **0.5**
